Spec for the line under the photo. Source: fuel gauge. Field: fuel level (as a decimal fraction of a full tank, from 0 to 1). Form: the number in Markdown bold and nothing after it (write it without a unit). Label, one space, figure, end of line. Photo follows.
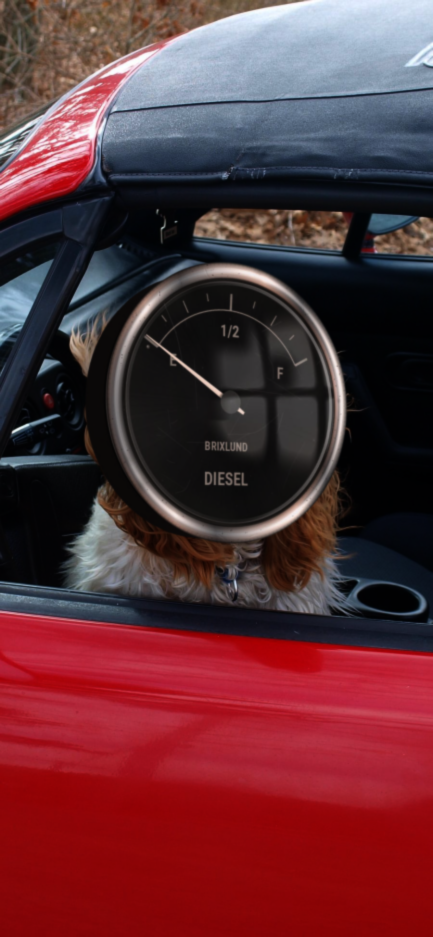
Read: **0**
